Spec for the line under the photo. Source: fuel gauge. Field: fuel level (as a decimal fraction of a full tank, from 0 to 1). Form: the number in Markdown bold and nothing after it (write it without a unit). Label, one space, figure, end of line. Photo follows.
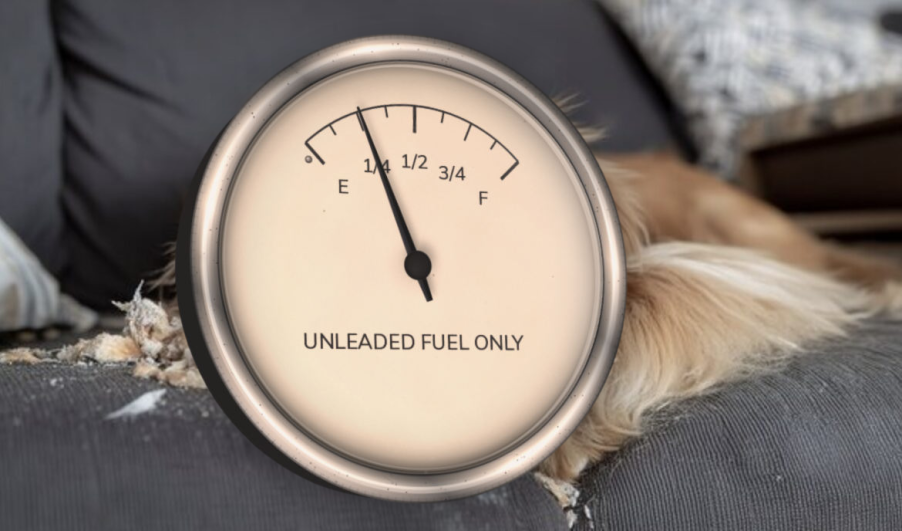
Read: **0.25**
